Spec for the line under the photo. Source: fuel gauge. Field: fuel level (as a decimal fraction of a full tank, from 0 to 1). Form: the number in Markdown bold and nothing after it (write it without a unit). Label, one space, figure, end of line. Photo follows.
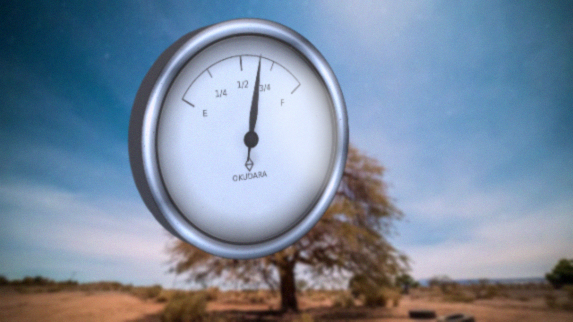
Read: **0.625**
